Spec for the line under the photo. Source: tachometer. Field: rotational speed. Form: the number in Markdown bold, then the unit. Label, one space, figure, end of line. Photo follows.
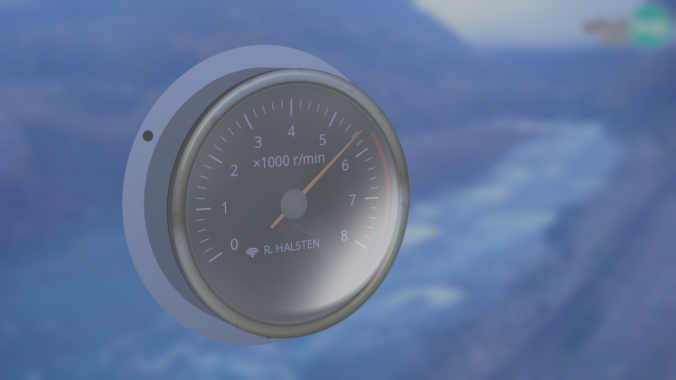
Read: **5600** rpm
